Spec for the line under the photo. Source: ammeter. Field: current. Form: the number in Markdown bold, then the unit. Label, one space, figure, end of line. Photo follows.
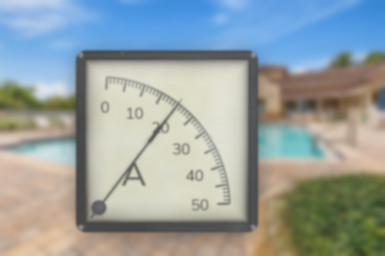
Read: **20** A
